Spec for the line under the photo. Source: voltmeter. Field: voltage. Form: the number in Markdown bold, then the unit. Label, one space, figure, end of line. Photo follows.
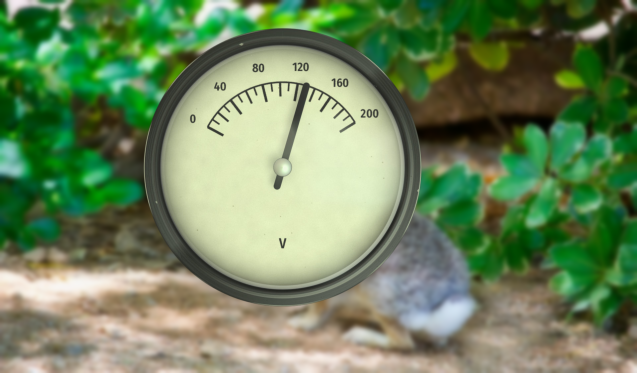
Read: **130** V
